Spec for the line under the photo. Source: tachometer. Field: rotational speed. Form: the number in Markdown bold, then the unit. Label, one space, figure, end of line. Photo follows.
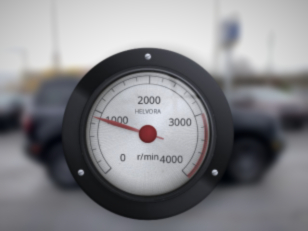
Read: **900** rpm
